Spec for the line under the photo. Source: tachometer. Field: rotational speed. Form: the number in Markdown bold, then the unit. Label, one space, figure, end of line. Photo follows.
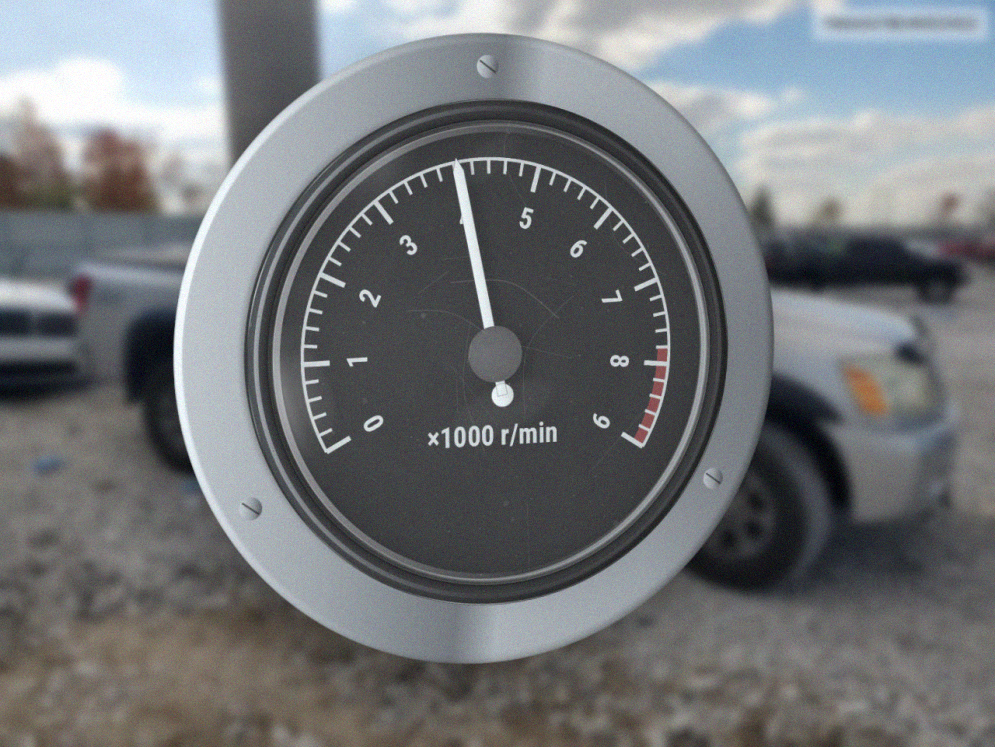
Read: **4000** rpm
